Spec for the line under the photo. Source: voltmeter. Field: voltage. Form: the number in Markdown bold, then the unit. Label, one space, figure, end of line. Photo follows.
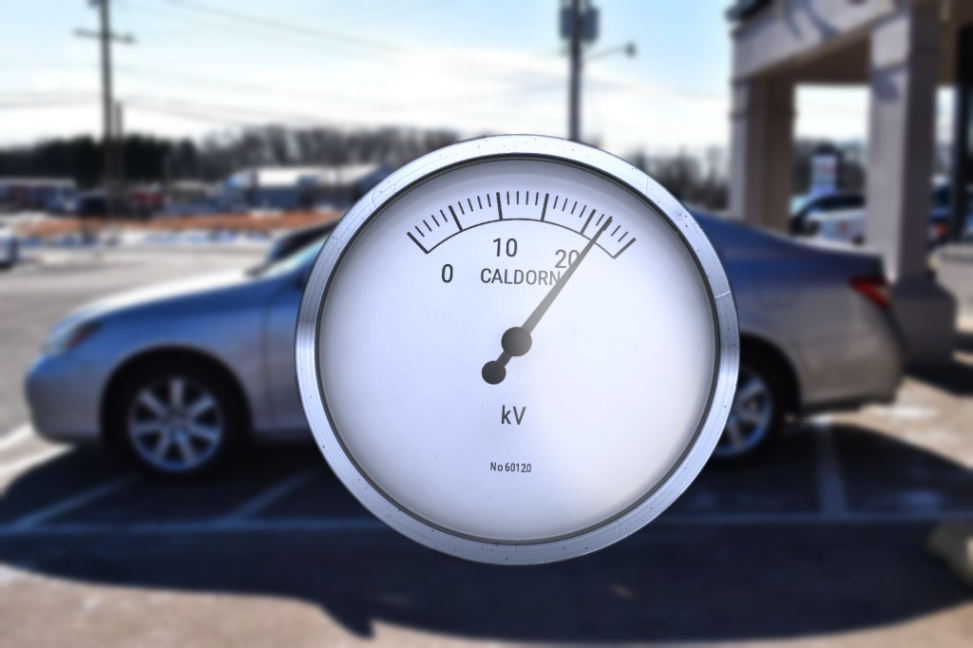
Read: **22** kV
